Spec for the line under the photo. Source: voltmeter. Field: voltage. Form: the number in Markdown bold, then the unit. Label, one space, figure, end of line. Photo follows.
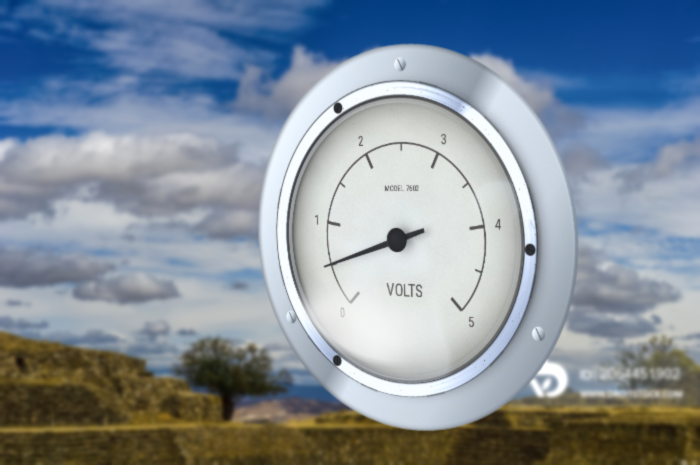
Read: **0.5** V
